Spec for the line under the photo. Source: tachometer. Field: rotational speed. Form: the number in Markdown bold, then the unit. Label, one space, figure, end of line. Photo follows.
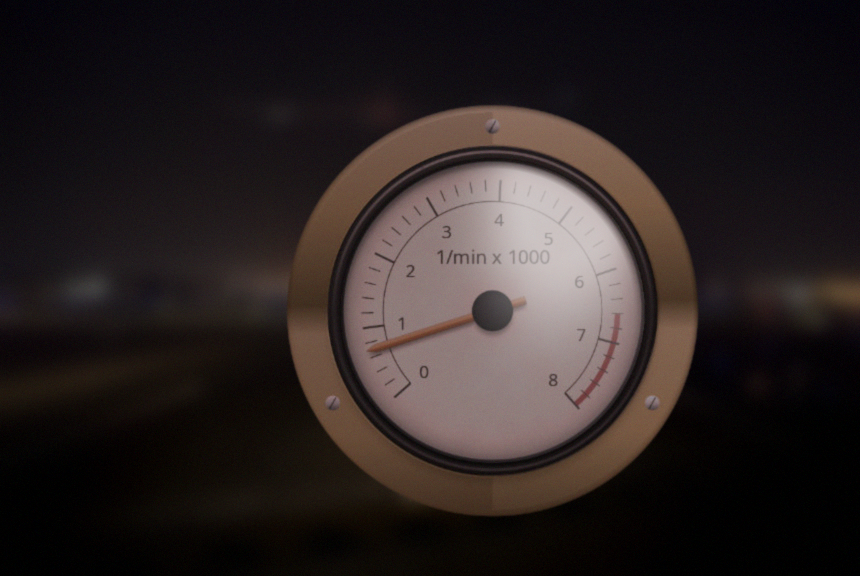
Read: **700** rpm
